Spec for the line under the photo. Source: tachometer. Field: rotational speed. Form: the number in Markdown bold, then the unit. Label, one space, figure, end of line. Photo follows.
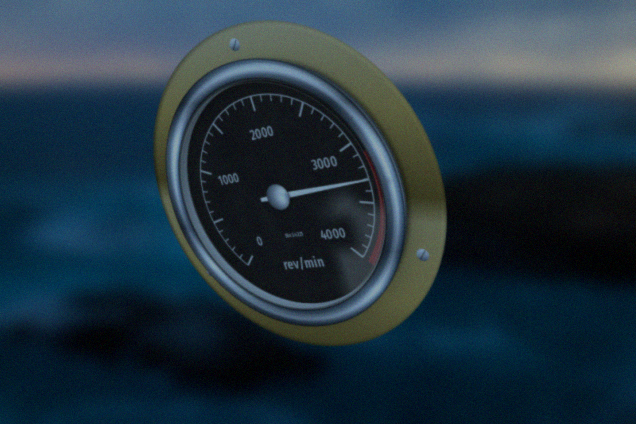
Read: **3300** rpm
